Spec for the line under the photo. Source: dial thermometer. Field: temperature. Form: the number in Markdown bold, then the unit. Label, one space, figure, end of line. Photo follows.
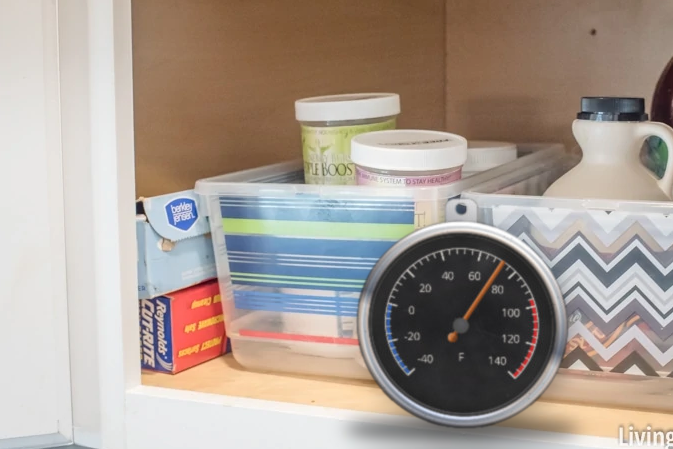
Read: **72** °F
